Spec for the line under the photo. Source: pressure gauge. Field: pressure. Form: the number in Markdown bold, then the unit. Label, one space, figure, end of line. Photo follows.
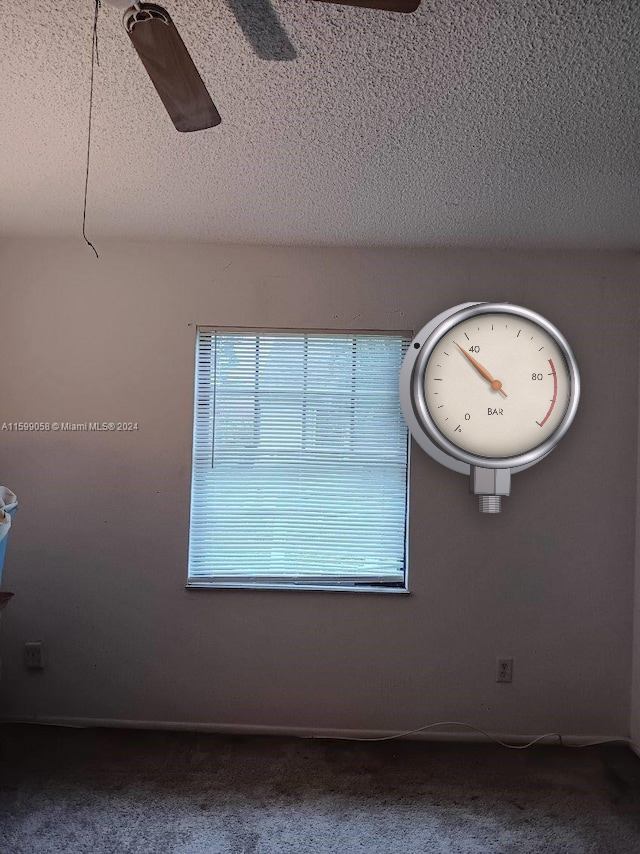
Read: **35** bar
